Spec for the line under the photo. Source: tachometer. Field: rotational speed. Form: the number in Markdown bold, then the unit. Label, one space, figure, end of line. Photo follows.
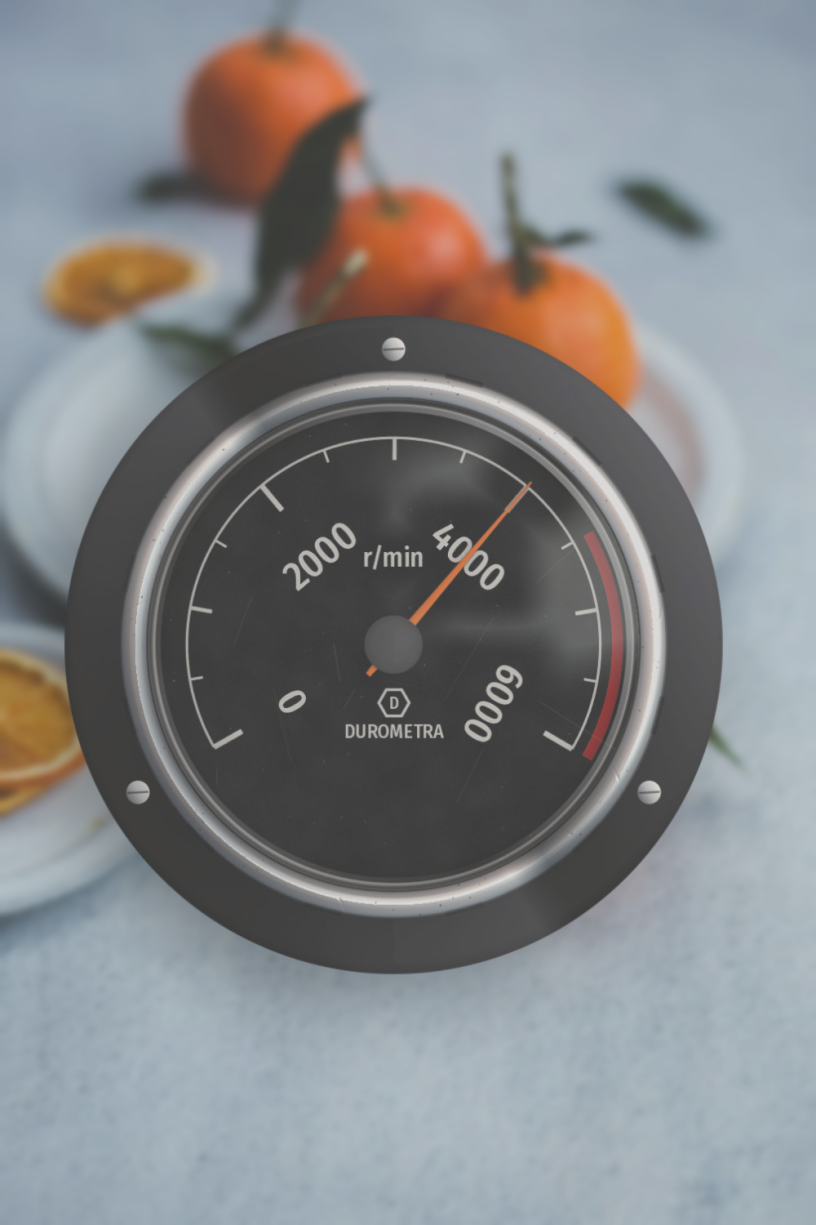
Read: **4000** rpm
